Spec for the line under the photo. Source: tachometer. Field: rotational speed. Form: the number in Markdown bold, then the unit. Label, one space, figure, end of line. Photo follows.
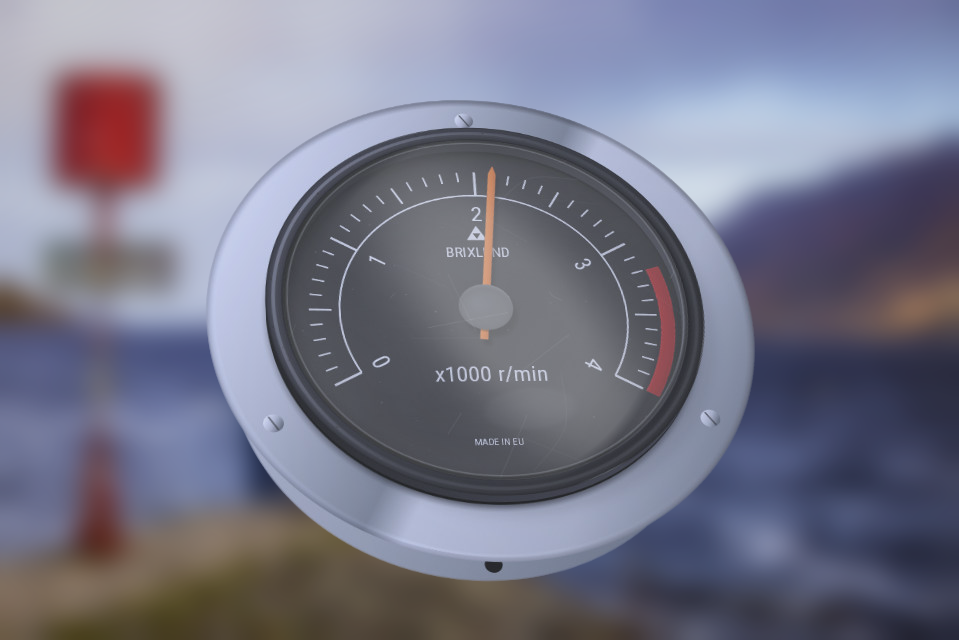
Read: **2100** rpm
